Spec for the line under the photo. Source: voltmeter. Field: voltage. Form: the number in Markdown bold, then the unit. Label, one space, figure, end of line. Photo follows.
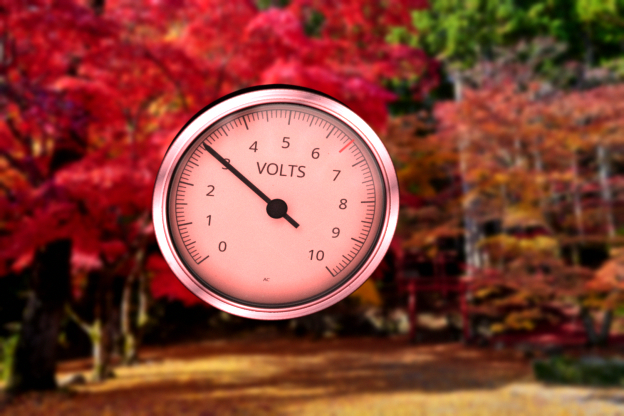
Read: **3** V
